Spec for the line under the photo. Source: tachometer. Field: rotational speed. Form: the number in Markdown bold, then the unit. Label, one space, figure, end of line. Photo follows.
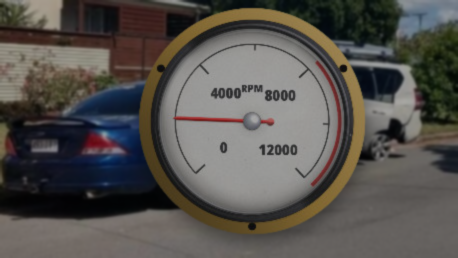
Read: **2000** rpm
